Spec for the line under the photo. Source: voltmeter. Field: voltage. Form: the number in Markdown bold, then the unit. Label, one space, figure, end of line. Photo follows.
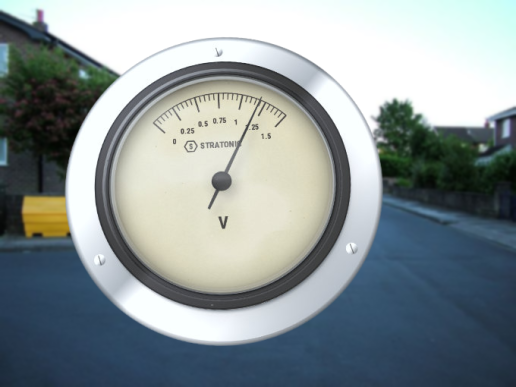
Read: **1.2** V
